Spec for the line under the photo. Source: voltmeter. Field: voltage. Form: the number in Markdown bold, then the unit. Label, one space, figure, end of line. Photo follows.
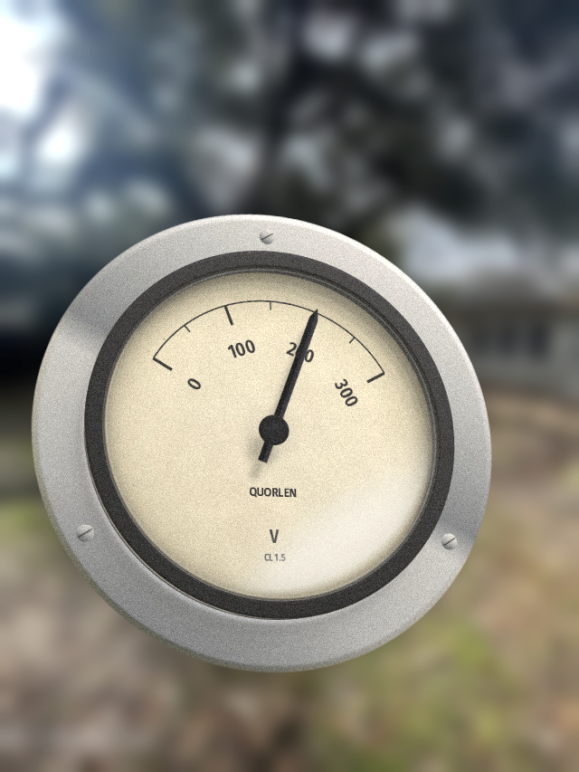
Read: **200** V
